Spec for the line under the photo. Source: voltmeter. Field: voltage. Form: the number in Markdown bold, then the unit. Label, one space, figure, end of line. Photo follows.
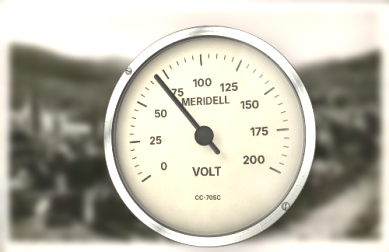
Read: **70** V
